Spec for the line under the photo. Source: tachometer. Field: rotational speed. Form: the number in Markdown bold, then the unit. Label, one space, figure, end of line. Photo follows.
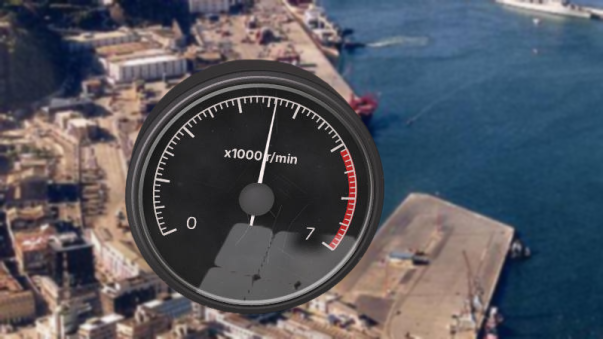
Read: **3600** rpm
